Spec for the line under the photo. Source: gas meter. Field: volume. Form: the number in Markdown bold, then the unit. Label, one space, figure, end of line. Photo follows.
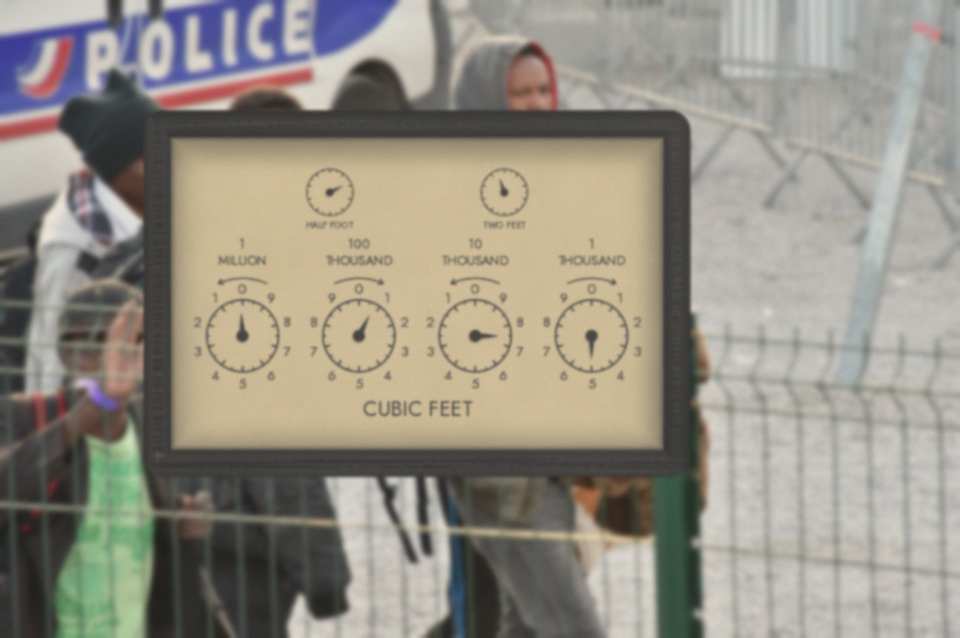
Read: **7500** ft³
